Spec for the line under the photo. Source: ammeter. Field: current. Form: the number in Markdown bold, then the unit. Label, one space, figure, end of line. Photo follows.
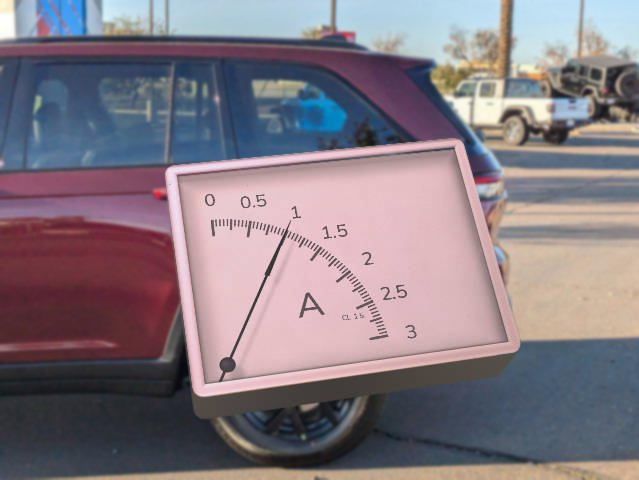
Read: **1** A
